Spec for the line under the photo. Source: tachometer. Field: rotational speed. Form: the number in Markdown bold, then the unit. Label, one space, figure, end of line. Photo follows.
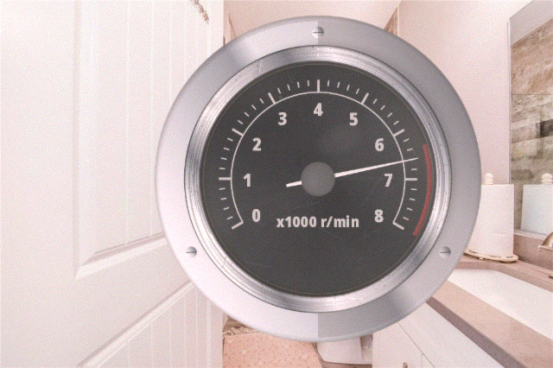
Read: **6600** rpm
